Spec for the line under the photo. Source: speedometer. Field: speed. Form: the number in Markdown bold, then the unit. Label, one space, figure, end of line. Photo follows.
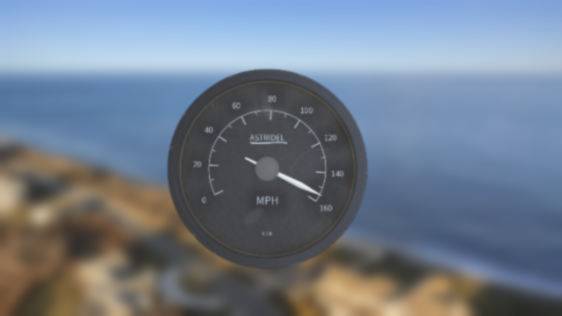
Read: **155** mph
